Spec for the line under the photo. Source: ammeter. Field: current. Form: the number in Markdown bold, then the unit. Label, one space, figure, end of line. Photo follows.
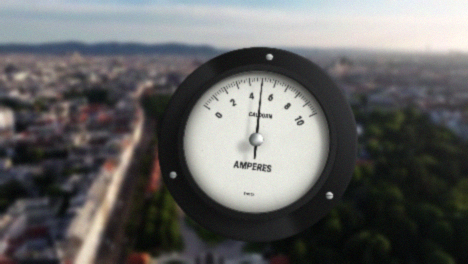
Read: **5** A
